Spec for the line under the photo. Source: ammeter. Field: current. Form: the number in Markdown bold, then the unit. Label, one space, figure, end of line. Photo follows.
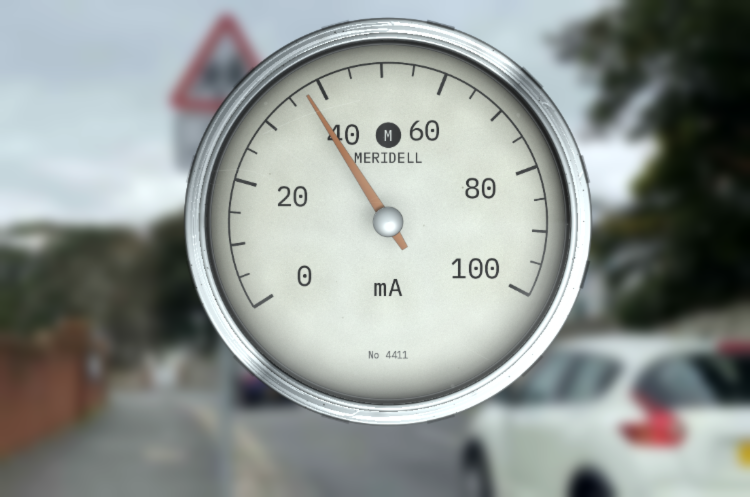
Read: **37.5** mA
